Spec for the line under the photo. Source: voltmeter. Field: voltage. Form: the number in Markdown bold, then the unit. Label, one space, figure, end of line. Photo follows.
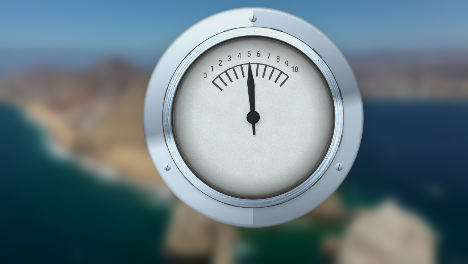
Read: **5** V
